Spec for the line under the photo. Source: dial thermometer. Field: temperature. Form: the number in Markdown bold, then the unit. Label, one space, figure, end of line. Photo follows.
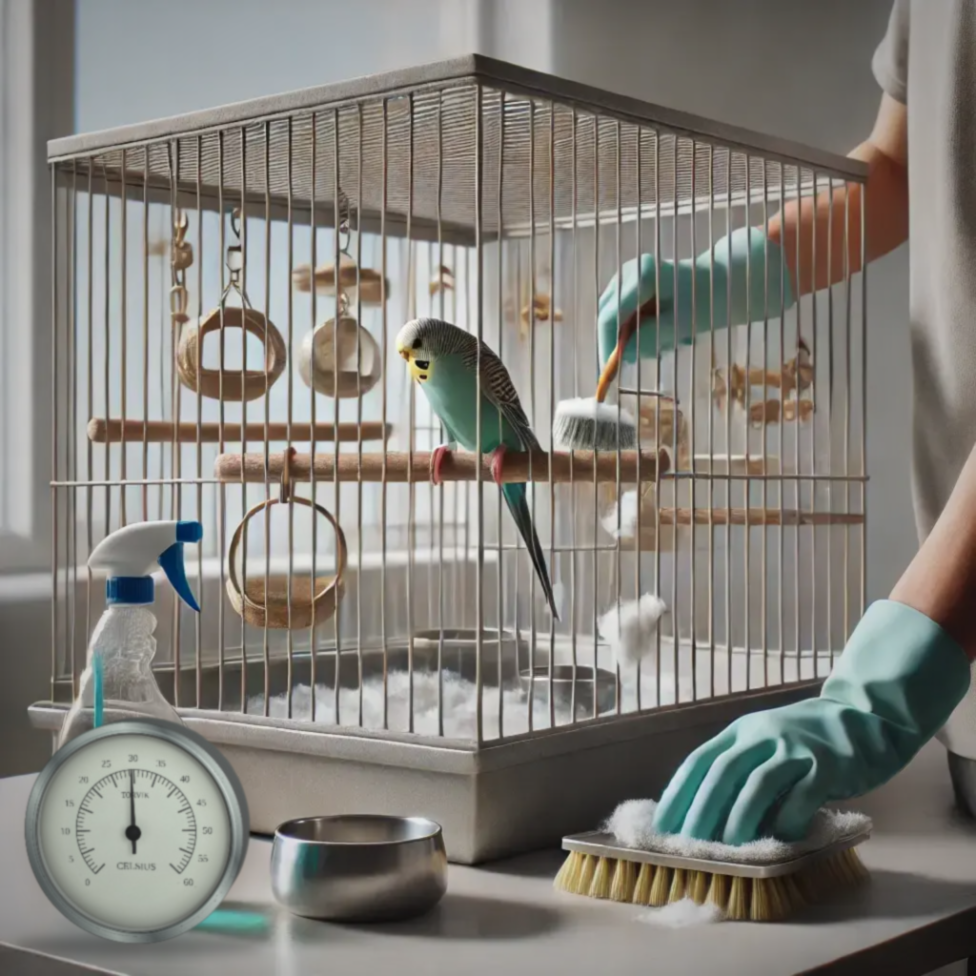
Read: **30** °C
